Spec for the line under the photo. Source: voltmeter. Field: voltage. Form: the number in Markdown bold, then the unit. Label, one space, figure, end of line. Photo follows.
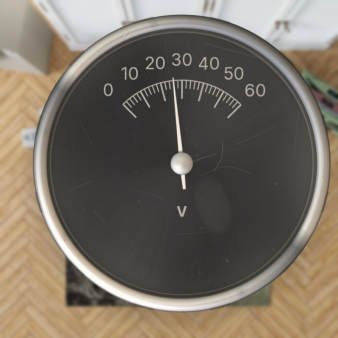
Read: **26** V
